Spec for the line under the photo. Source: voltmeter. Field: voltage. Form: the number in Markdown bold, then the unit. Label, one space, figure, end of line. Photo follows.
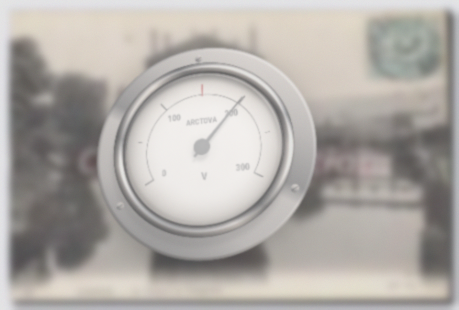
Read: **200** V
